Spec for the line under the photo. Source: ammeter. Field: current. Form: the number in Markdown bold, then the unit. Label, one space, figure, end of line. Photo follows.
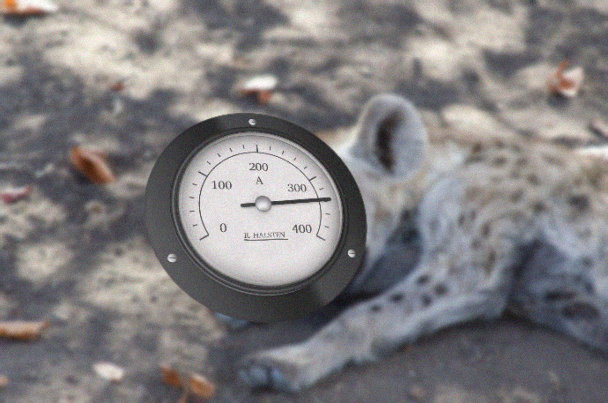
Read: **340** A
